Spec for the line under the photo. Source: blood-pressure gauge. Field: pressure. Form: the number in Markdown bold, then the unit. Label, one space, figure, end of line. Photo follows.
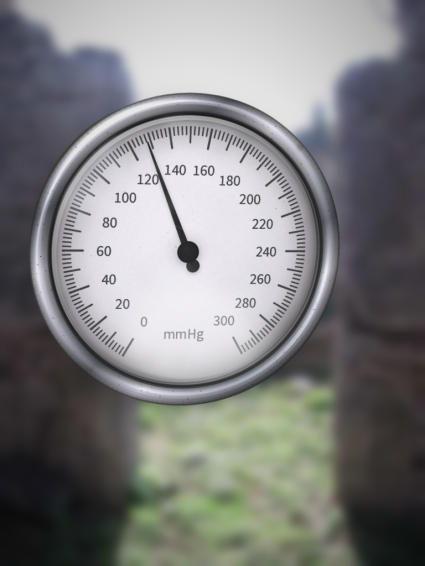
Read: **128** mmHg
